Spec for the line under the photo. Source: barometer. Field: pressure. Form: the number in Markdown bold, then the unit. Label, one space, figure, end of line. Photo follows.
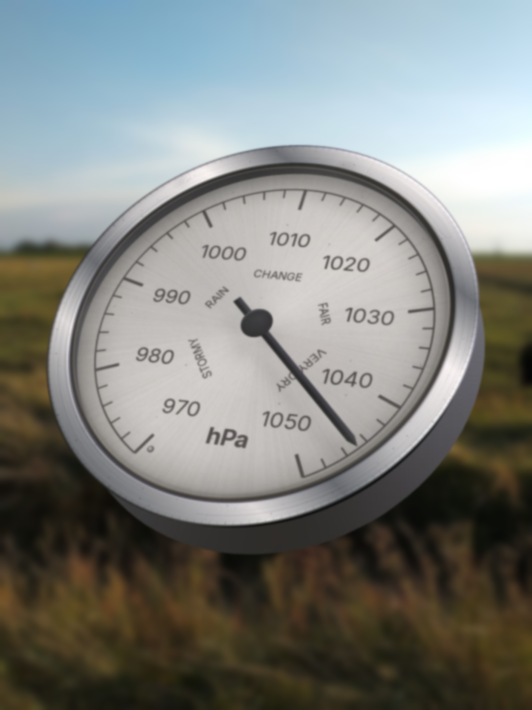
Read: **1045** hPa
